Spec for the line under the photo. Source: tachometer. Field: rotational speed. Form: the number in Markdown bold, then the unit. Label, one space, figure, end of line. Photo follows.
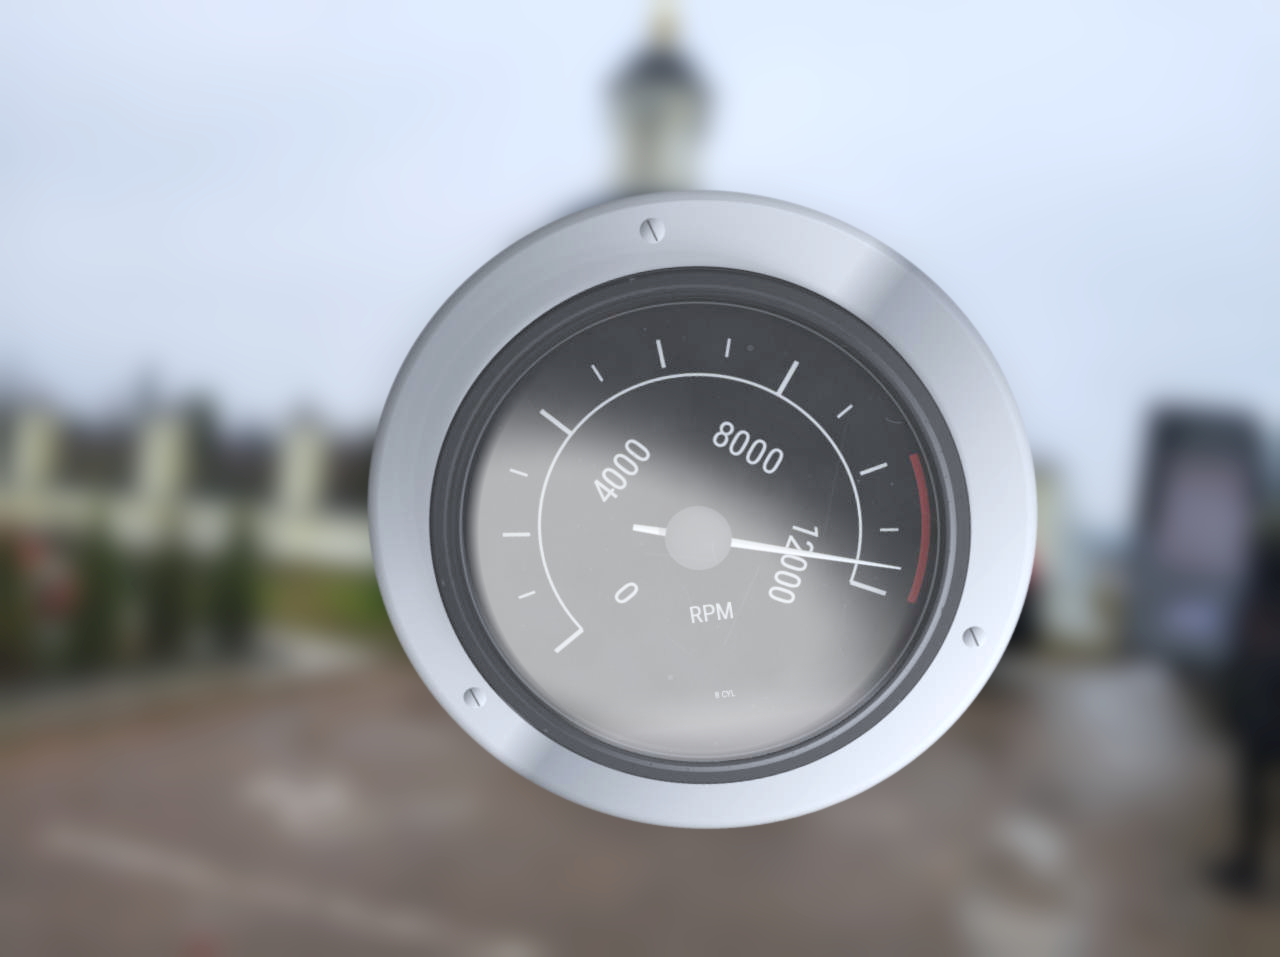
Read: **11500** rpm
